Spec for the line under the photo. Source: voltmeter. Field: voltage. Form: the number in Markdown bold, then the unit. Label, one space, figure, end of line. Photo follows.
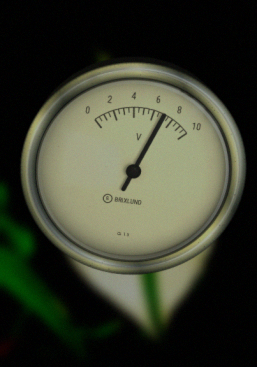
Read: **7** V
